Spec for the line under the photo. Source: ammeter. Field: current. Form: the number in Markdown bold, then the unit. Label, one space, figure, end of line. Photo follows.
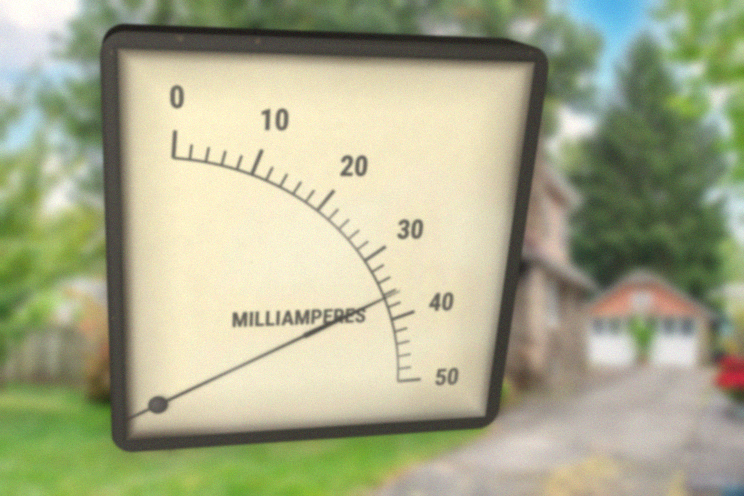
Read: **36** mA
